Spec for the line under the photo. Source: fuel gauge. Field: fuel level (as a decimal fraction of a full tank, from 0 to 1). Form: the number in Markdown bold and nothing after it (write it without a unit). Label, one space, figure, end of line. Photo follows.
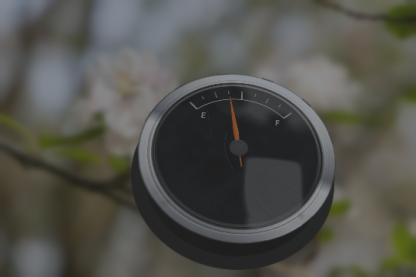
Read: **0.375**
